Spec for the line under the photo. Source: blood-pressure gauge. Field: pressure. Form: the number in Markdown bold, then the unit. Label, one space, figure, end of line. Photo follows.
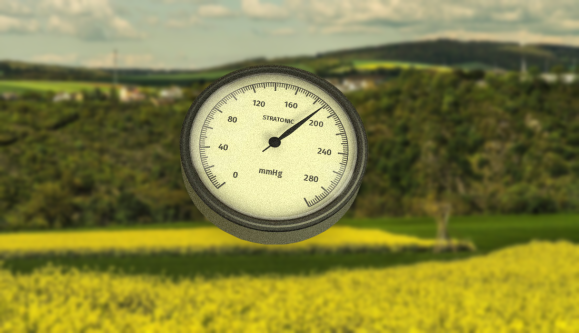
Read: **190** mmHg
